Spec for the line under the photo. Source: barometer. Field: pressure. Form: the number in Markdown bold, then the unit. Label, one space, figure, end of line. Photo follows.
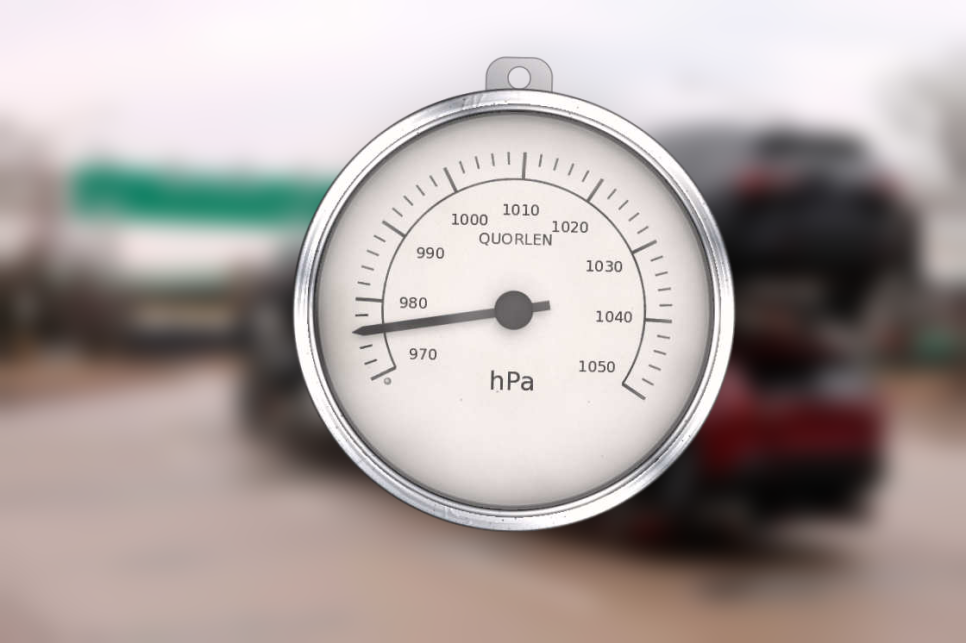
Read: **976** hPa
